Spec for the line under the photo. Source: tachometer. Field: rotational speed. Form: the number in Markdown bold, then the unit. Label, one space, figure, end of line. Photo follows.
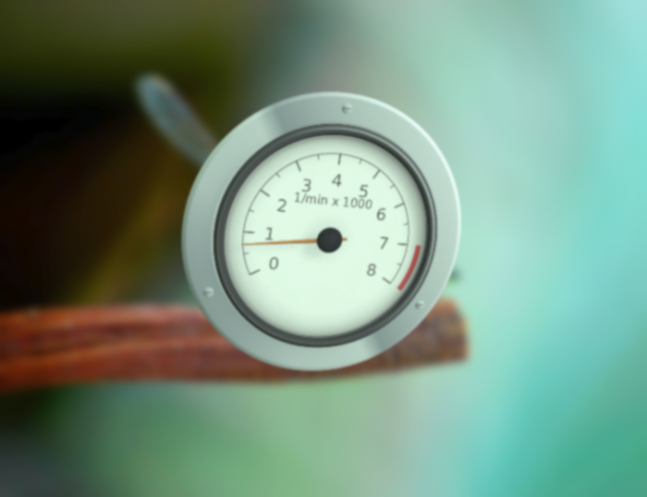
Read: **750** rpm
